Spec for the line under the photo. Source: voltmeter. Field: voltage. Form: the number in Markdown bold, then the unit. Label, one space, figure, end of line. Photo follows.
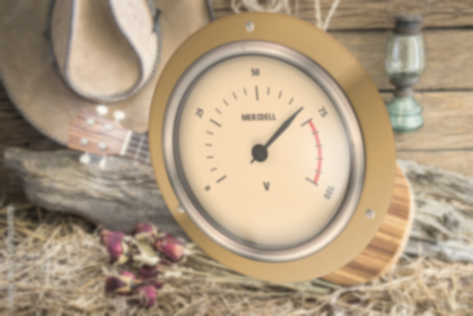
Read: **70** V
